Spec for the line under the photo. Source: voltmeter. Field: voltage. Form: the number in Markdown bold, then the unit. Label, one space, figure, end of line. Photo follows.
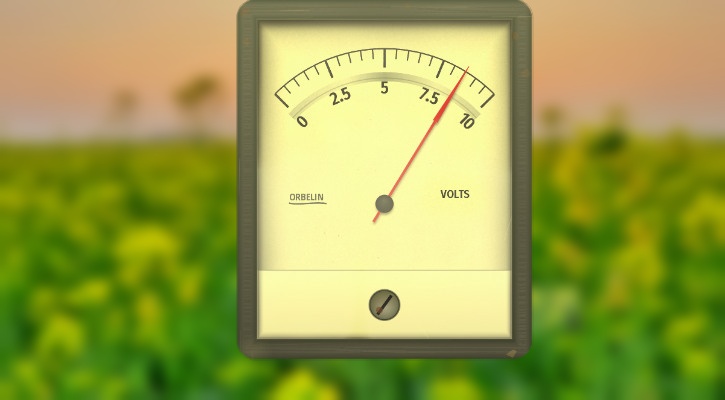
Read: **8.5** V
